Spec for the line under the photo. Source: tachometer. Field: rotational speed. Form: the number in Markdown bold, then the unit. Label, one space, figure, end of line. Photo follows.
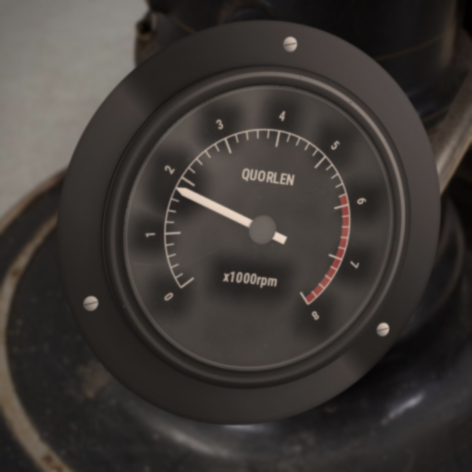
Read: **1800** rpm
